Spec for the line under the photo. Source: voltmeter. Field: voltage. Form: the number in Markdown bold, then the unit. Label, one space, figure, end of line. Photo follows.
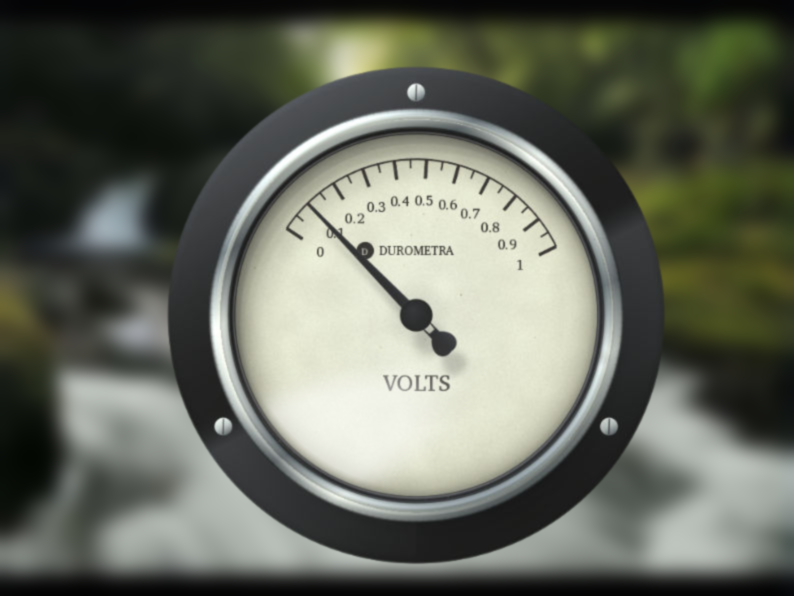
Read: **0.1** V
